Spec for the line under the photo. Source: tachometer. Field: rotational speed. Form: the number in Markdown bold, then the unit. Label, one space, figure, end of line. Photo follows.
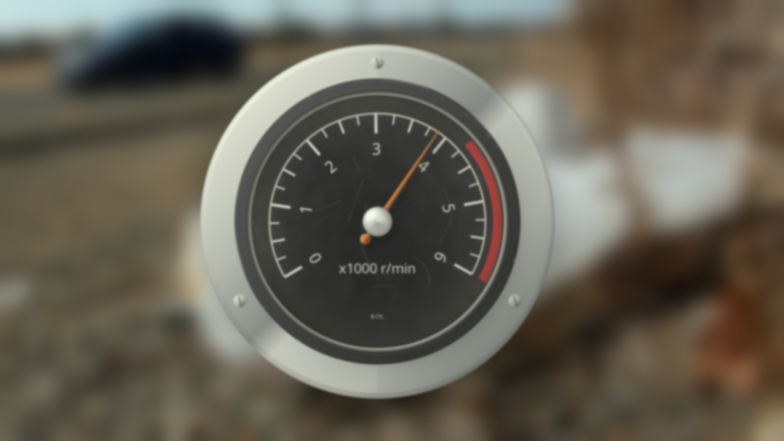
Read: **3875** rpm
